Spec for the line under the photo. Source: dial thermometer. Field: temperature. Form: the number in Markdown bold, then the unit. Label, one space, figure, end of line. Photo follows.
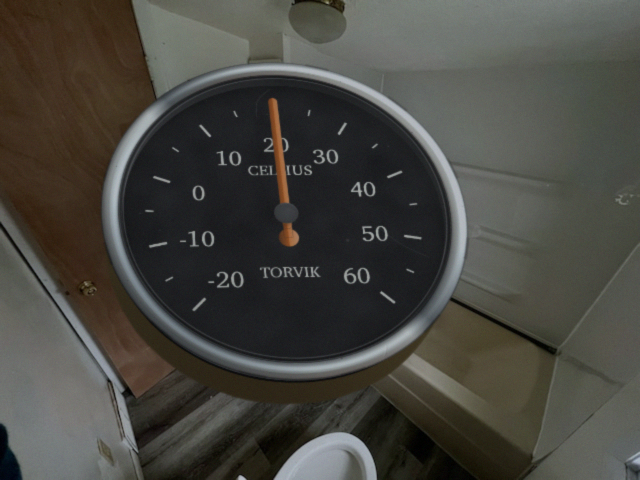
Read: **20** °C
